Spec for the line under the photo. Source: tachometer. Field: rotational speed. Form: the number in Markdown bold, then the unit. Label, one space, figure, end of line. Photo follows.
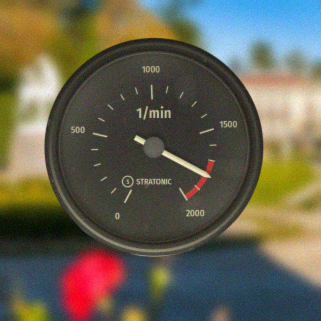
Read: **1800** rpm
